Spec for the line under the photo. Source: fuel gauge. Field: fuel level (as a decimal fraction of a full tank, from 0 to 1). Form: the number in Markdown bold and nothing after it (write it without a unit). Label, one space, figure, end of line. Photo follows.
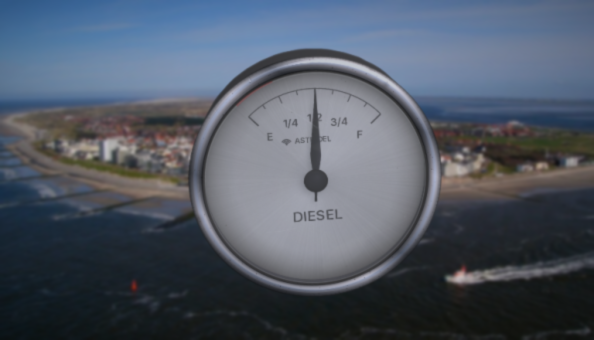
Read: **0.5**
